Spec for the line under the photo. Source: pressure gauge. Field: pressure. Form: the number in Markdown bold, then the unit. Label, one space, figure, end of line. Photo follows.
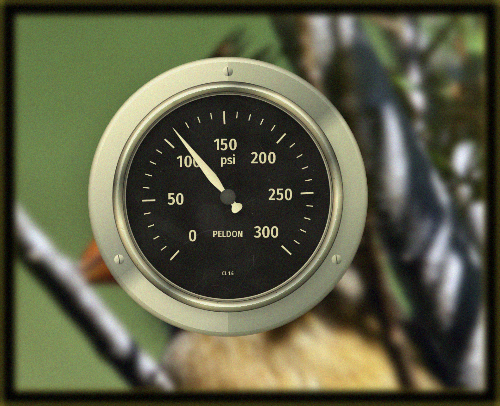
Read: **110** psi
